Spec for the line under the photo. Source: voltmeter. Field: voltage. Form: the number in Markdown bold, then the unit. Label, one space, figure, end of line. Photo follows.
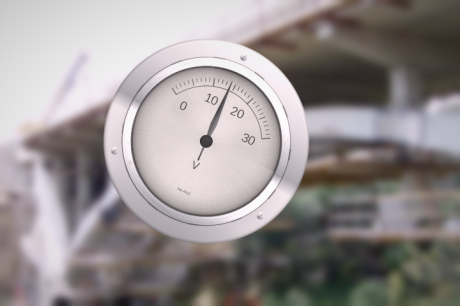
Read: **14** V
